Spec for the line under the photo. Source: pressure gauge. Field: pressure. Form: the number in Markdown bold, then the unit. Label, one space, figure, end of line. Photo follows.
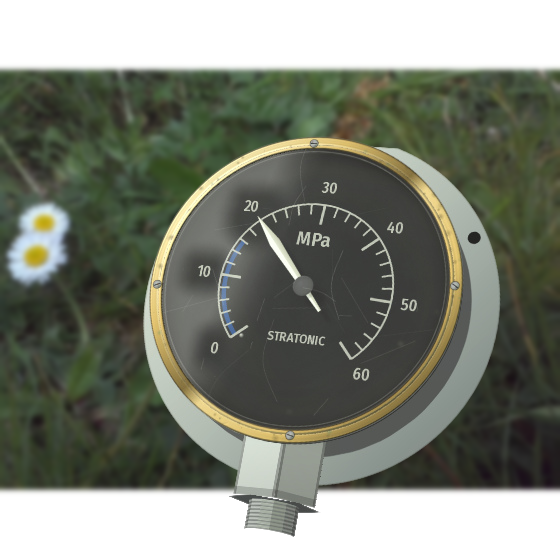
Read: **20** MPa
